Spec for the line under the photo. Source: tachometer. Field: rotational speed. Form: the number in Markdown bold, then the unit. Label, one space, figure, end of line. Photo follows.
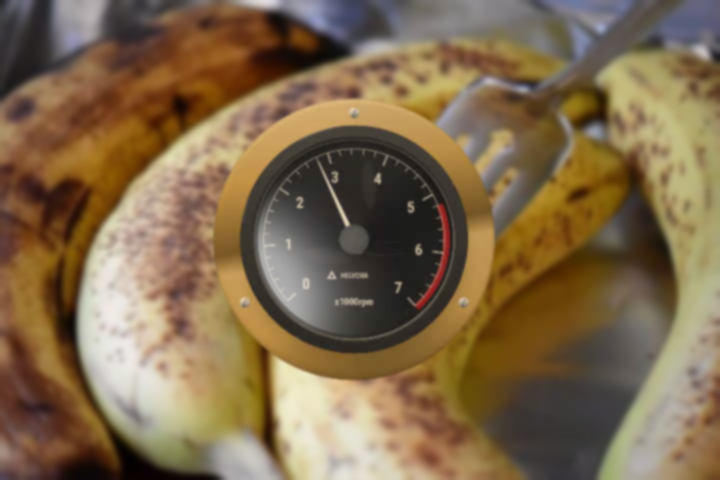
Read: **2800** rpm
